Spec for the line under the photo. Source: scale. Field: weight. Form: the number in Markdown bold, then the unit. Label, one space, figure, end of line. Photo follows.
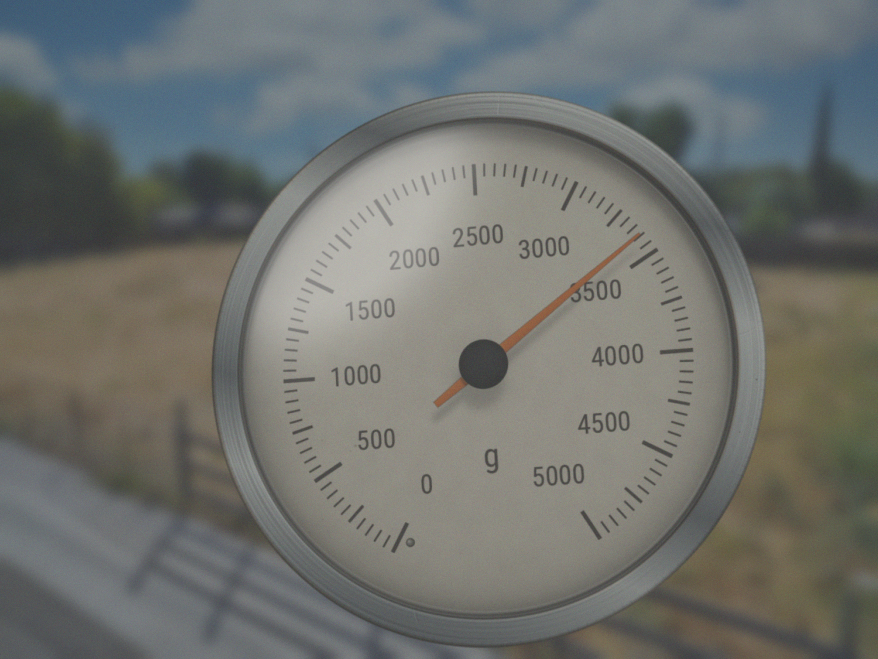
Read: **3400** g
